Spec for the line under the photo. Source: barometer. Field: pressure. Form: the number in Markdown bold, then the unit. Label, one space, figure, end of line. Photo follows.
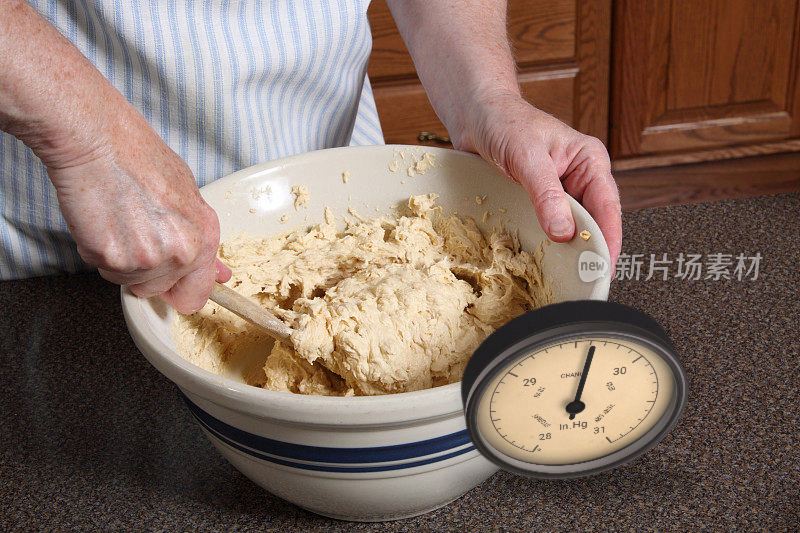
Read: **29.6** inHg
